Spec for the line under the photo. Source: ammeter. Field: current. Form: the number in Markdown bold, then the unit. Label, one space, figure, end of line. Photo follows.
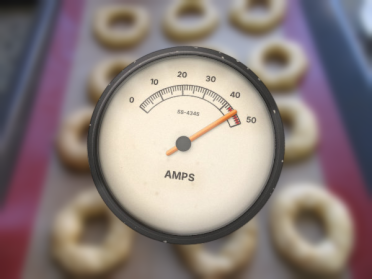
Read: **45** A
